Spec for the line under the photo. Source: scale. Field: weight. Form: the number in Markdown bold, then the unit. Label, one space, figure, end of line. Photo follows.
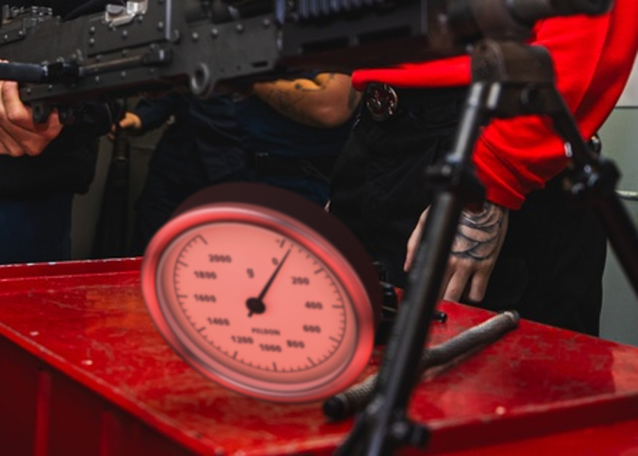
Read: **40** g
